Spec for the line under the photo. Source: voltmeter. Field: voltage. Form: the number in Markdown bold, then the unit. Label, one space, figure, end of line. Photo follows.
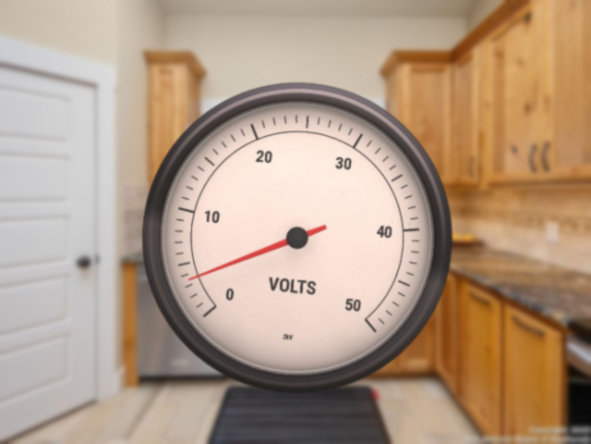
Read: **3.5** V
